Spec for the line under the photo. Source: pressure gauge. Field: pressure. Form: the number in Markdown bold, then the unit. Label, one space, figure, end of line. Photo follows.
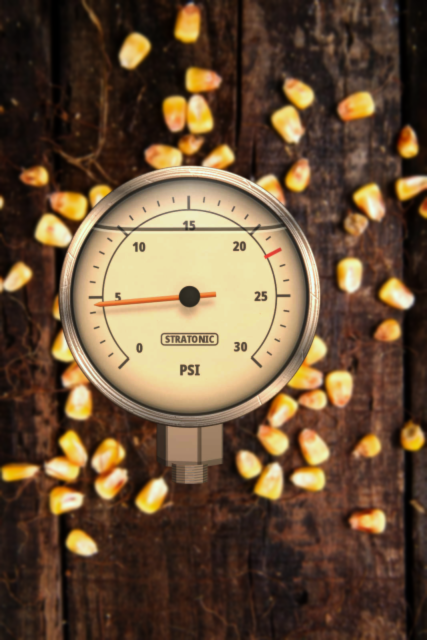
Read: **4.5** psi
